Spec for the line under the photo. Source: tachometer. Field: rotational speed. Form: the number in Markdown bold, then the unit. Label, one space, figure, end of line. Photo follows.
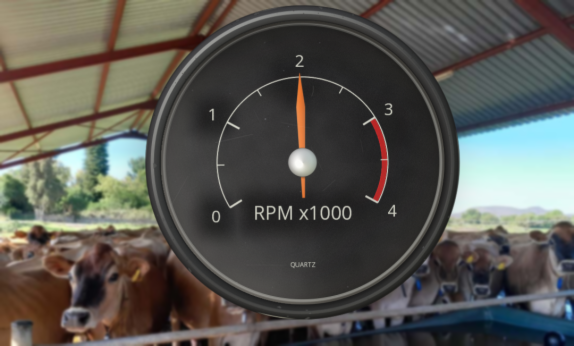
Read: **2000** rpm
